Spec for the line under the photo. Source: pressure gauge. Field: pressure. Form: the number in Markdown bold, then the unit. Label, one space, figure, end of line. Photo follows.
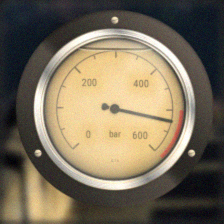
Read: **525** bar
